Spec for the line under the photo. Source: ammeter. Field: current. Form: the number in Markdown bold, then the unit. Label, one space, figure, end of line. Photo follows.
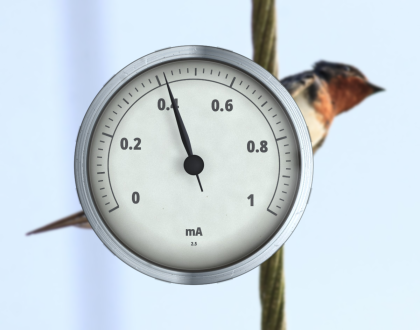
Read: **0.42** mA
